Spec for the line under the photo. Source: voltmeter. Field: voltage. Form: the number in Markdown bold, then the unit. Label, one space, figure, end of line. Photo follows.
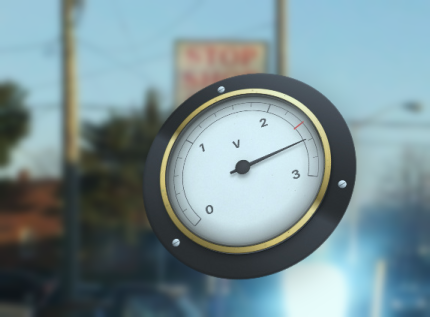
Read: **2.6** V
